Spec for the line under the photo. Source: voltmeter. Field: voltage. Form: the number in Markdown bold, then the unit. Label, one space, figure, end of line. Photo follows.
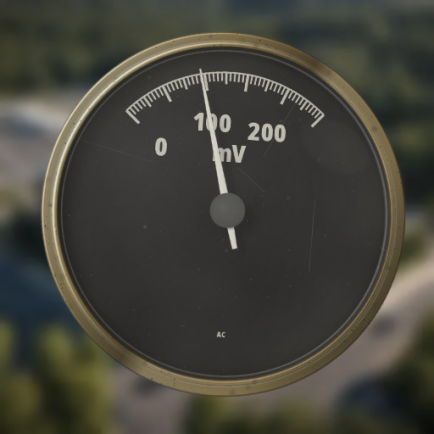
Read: **95** mV
